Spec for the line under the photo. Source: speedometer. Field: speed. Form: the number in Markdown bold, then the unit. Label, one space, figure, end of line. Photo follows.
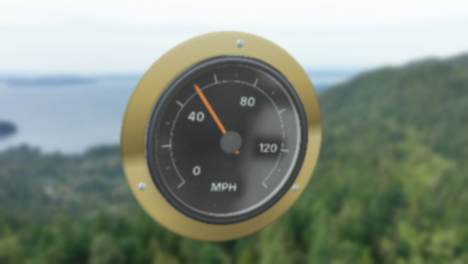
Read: **50** mph
